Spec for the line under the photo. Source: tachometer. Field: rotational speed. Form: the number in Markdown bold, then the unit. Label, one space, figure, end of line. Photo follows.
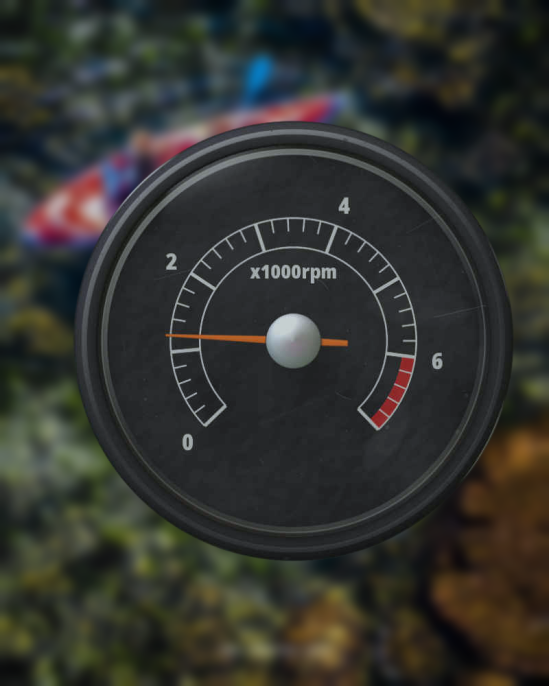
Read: **1200** rpm
